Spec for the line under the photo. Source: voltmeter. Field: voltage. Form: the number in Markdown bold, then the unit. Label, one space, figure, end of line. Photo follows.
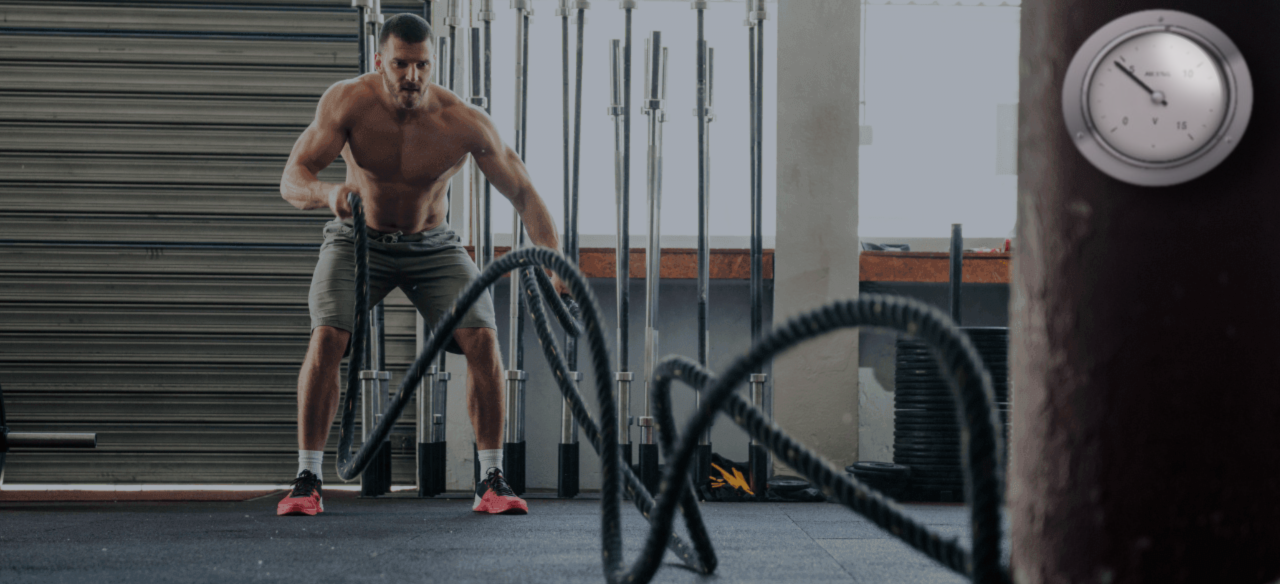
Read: **4.5** V
